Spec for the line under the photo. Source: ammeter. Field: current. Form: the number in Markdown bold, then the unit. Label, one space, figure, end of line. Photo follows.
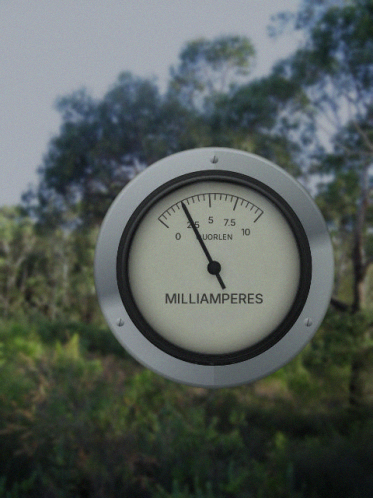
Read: **2.5** mA
